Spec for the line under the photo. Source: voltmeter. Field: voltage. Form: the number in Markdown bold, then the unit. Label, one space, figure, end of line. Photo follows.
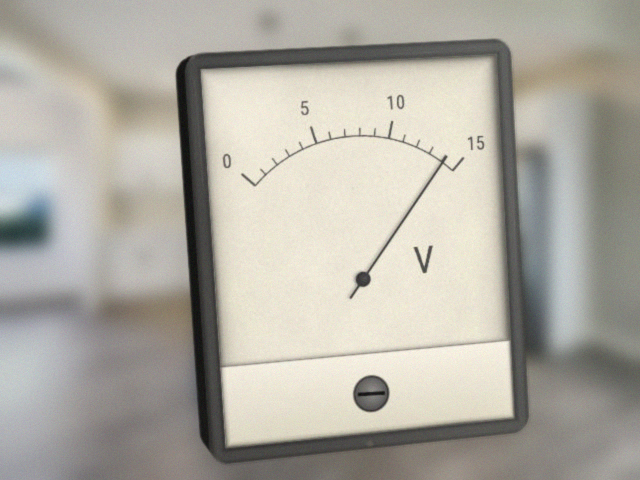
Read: **14** V
